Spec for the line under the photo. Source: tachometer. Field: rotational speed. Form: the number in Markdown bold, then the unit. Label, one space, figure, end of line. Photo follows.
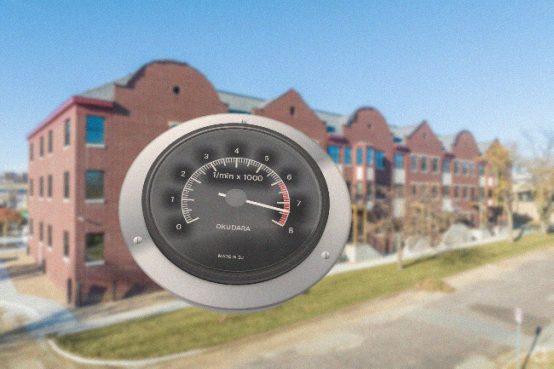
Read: **7500** rpm
